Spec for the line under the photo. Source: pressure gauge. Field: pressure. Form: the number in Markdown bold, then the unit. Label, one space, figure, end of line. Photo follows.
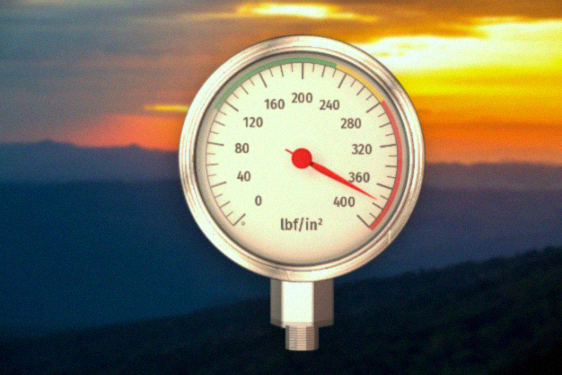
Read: **375** psi
